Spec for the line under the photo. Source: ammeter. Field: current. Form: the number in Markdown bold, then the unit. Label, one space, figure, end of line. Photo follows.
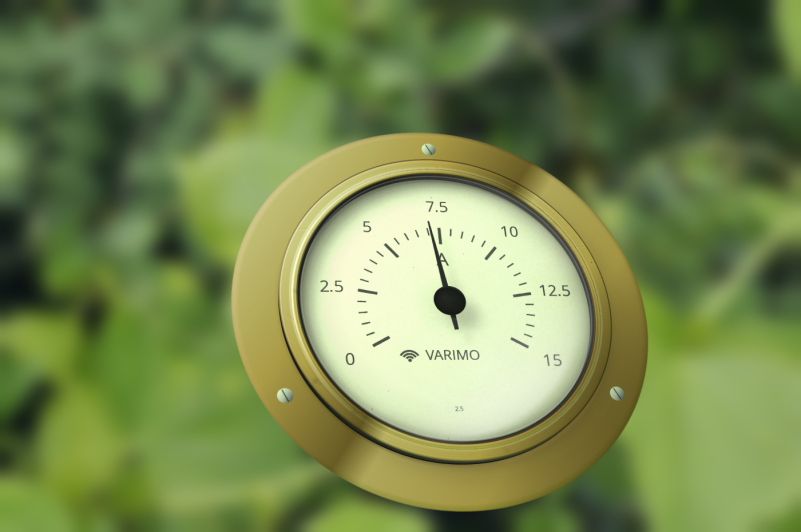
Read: **7** A
